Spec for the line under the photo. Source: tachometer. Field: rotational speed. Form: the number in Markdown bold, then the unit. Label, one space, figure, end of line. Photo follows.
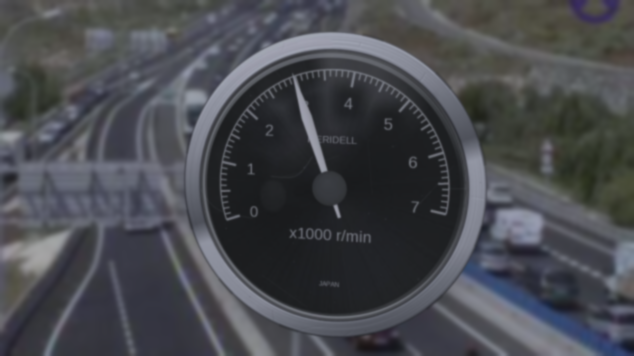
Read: **3000** rpm
